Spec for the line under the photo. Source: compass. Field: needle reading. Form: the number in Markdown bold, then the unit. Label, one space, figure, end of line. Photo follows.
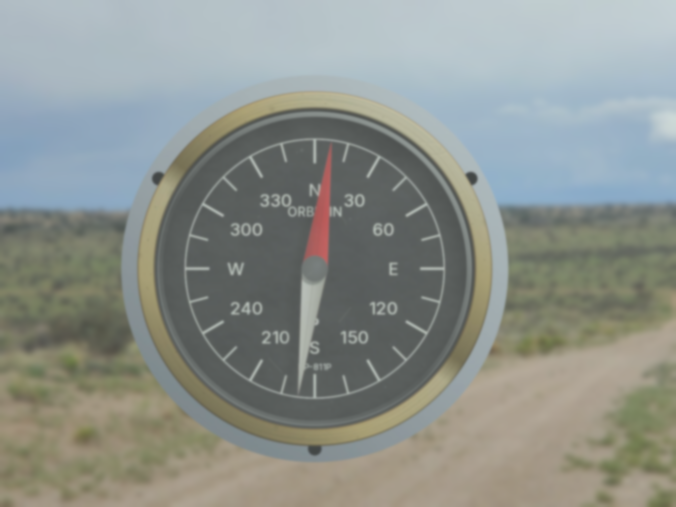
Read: **7.5** °
